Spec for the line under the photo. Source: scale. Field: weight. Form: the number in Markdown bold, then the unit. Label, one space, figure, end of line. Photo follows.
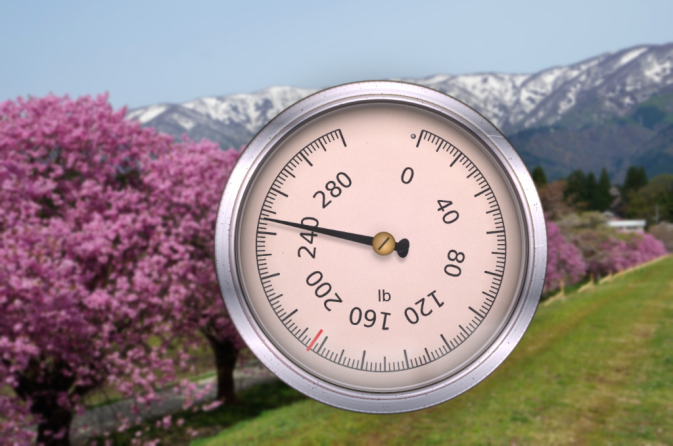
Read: **246** lb
